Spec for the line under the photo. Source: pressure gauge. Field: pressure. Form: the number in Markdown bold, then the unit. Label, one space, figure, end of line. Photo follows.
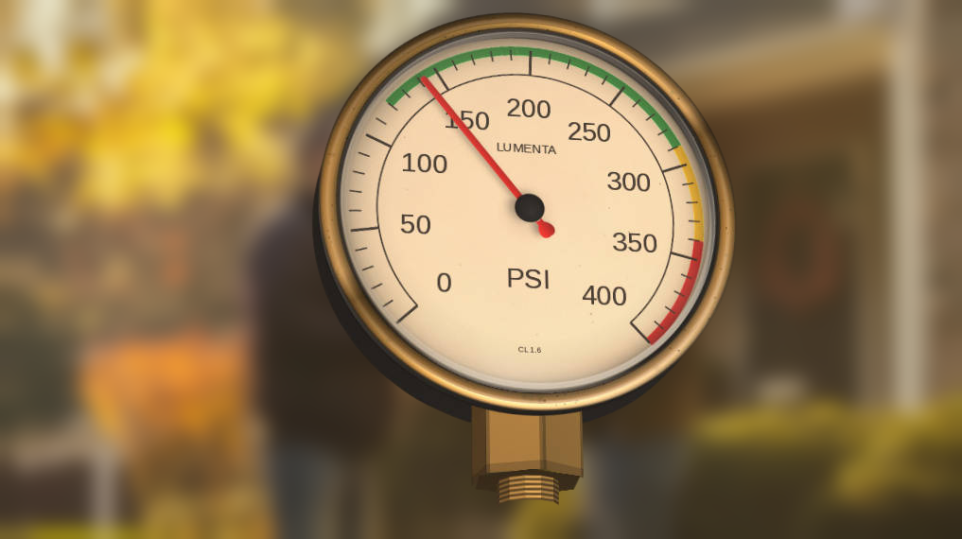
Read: **140** psi
